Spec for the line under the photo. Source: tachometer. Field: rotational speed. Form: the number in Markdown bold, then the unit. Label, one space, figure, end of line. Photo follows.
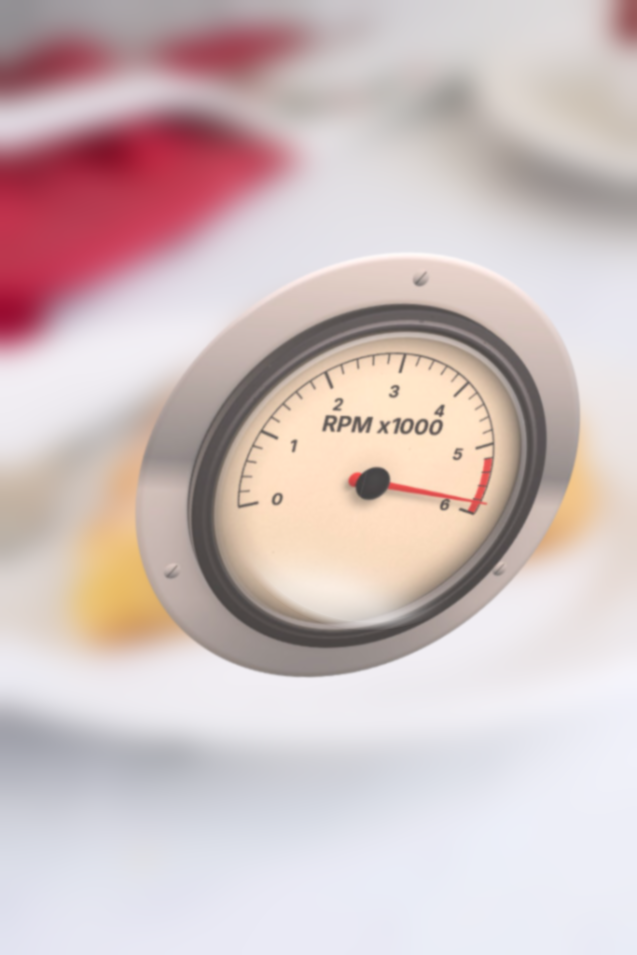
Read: **5800** rpm
